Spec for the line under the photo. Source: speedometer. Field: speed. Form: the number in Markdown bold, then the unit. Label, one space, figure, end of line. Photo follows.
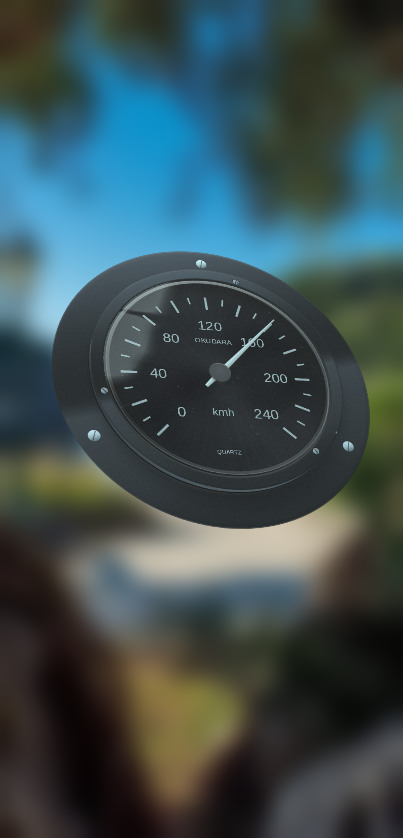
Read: **160** km/h
